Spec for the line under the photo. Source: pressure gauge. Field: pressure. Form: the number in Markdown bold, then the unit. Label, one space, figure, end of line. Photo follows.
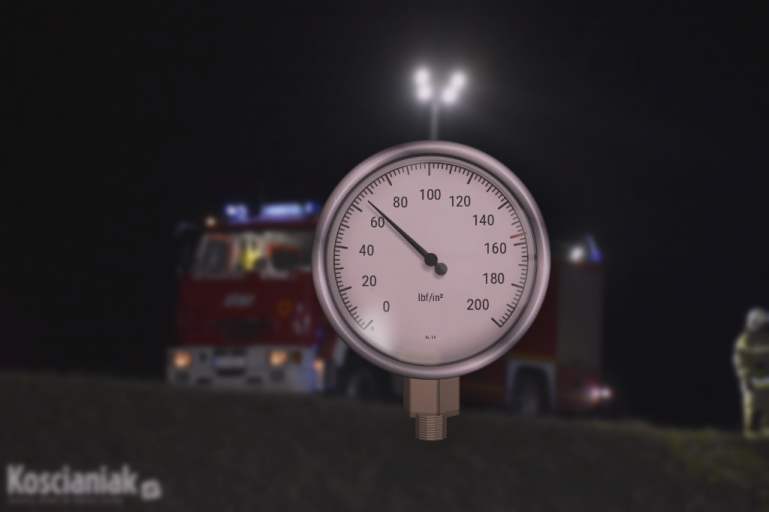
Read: **66** psi
